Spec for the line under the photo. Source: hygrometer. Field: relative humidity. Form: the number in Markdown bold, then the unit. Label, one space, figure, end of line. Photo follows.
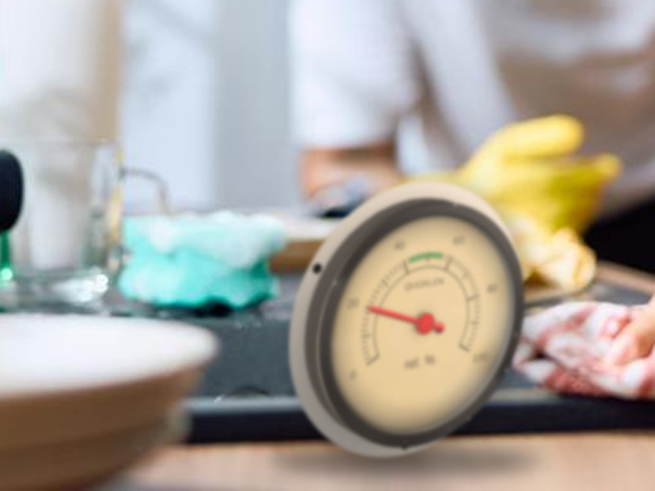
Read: **20** %
